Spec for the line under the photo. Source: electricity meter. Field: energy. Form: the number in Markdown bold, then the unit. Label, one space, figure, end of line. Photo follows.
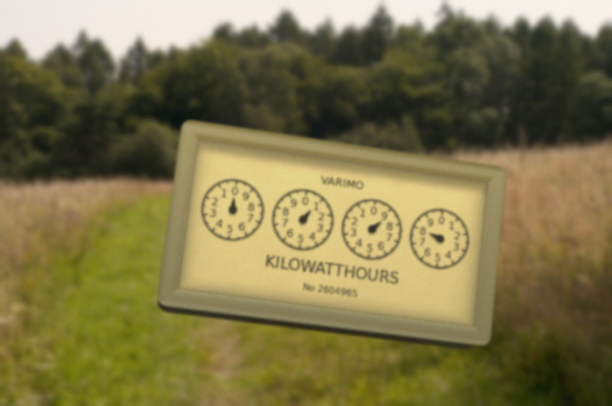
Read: **88** kWh
